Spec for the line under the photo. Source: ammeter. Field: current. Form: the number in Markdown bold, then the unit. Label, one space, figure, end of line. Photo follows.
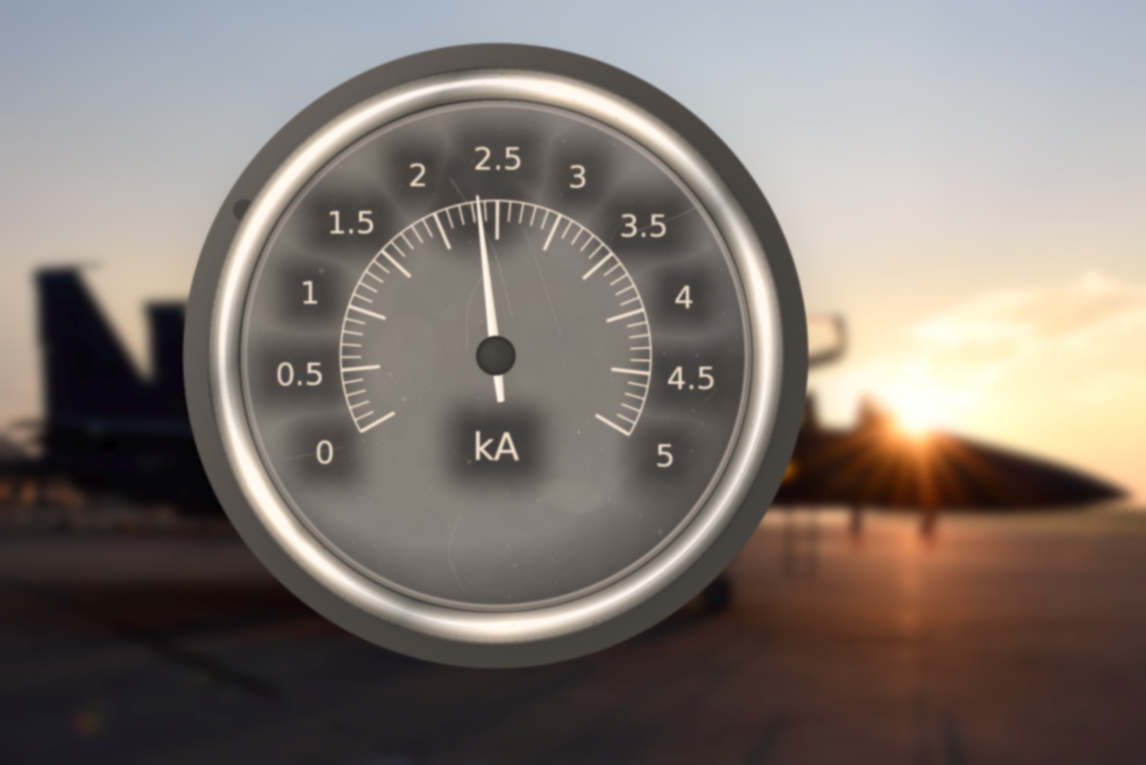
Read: **2.35** kA
